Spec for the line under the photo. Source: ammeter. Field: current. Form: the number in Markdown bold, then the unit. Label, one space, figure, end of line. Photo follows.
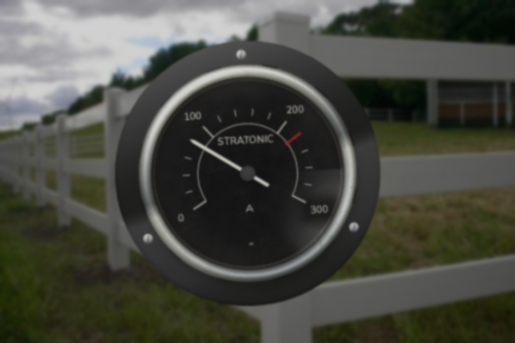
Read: **80** A
